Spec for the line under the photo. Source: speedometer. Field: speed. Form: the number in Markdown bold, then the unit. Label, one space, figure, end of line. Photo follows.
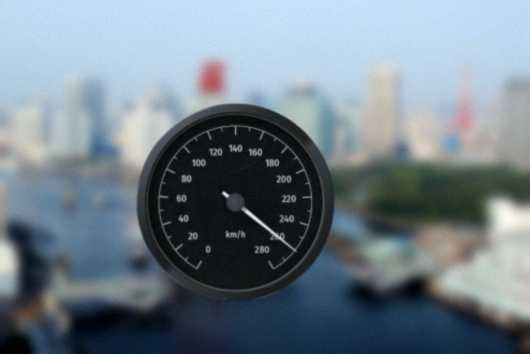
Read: **260** km/h
